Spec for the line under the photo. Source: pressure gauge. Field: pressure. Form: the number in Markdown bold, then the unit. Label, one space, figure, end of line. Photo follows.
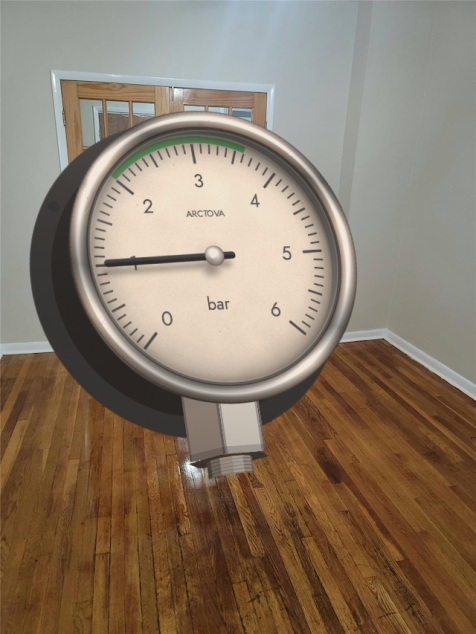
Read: **1** bar
